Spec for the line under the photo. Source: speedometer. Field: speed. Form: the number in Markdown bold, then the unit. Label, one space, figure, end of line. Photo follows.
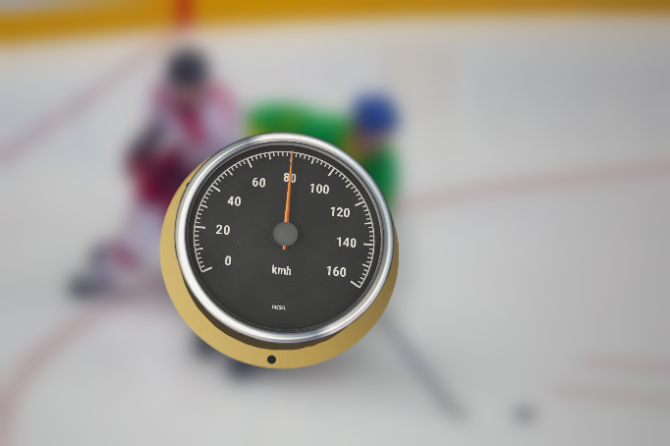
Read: **80** km/h
